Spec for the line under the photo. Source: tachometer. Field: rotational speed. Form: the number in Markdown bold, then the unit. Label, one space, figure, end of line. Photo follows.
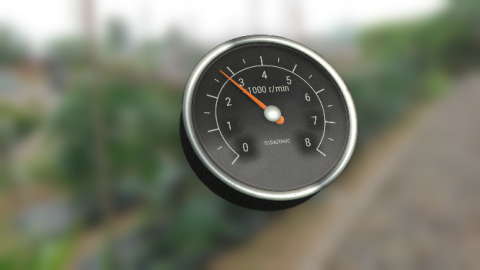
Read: **2750** rpm
